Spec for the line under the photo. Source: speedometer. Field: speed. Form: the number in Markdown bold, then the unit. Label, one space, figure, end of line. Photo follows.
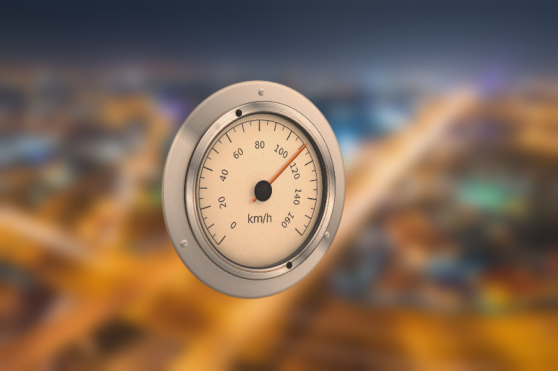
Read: **110** km/h
